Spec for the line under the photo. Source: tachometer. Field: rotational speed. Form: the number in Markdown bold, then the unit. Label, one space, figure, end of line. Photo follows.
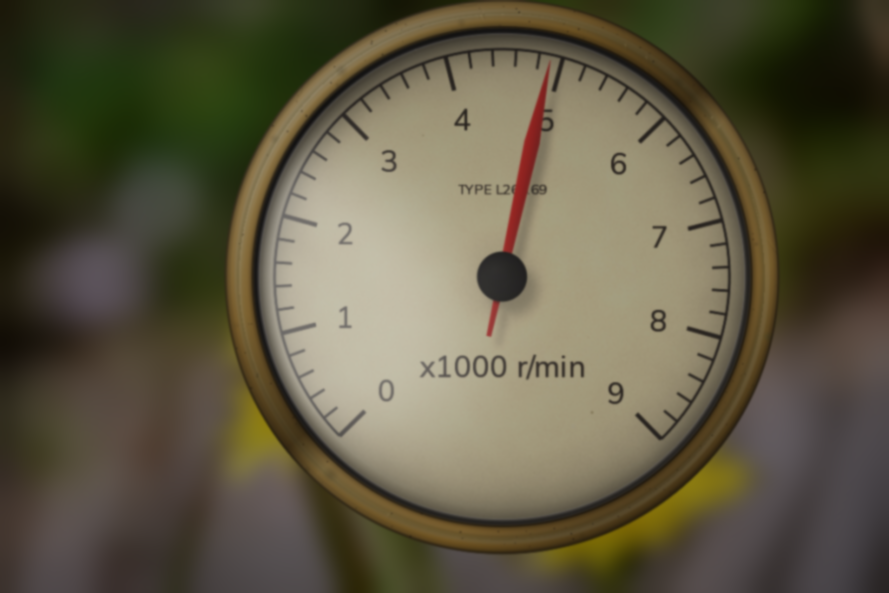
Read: **4900** rpm
